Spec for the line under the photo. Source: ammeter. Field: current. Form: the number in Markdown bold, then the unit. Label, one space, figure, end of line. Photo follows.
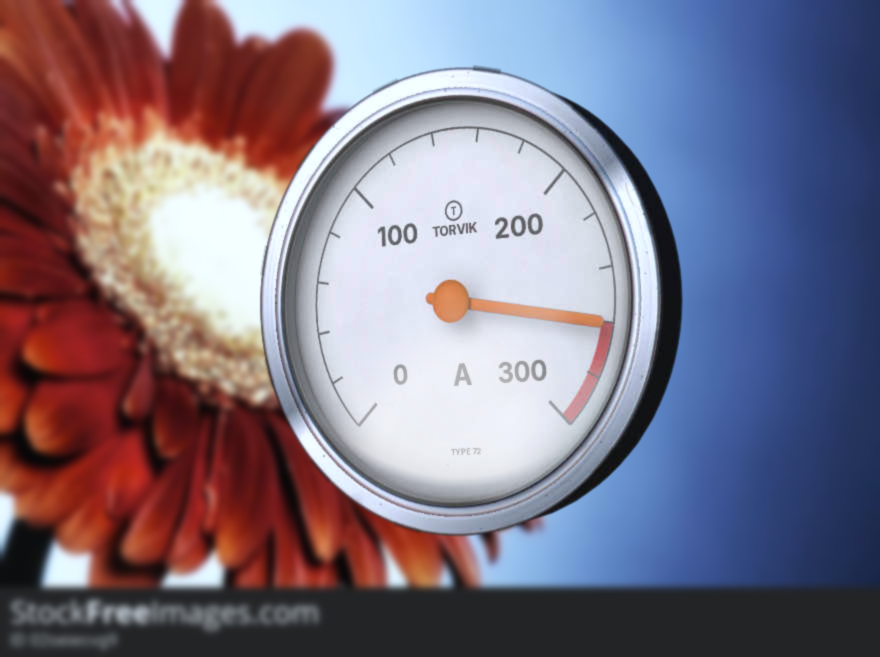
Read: **260** A
